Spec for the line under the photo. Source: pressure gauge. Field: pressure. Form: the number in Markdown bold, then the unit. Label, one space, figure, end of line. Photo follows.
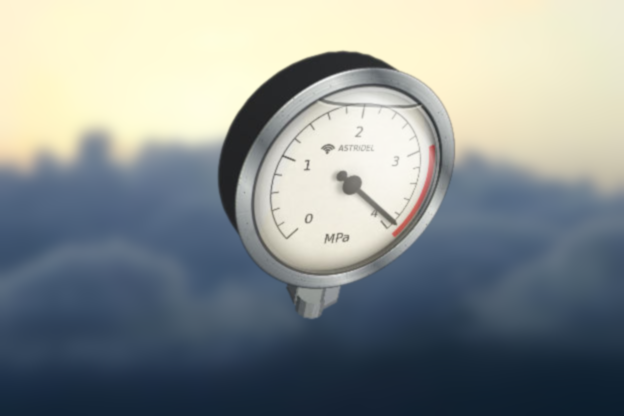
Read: **3.9** MPa
